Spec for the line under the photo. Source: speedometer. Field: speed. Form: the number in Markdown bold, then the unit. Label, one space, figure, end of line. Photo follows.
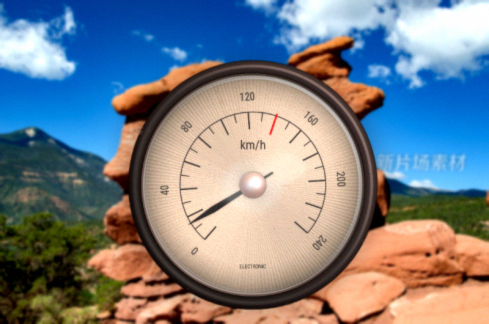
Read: **15** km/h
